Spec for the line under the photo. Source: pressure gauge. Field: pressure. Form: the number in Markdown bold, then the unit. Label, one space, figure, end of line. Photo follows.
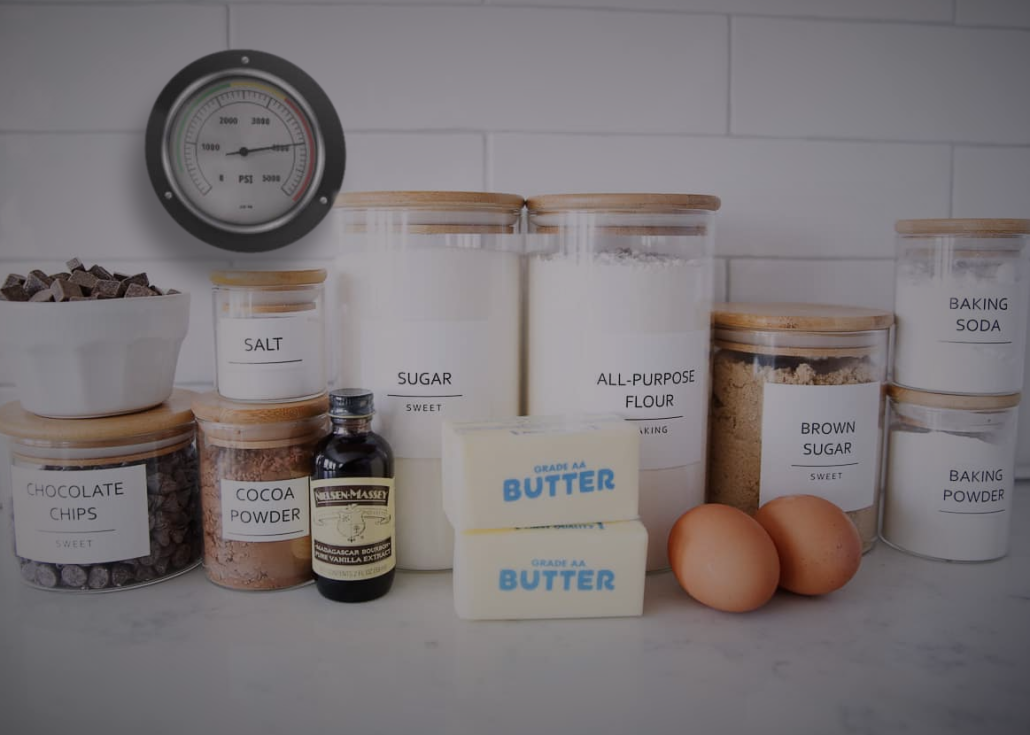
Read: **4000** psi
